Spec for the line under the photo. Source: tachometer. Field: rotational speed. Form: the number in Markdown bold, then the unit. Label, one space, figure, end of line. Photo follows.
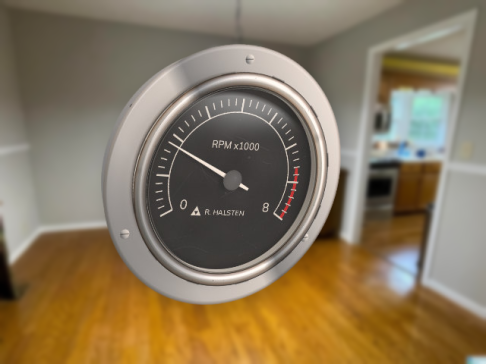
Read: **1800** rpm
